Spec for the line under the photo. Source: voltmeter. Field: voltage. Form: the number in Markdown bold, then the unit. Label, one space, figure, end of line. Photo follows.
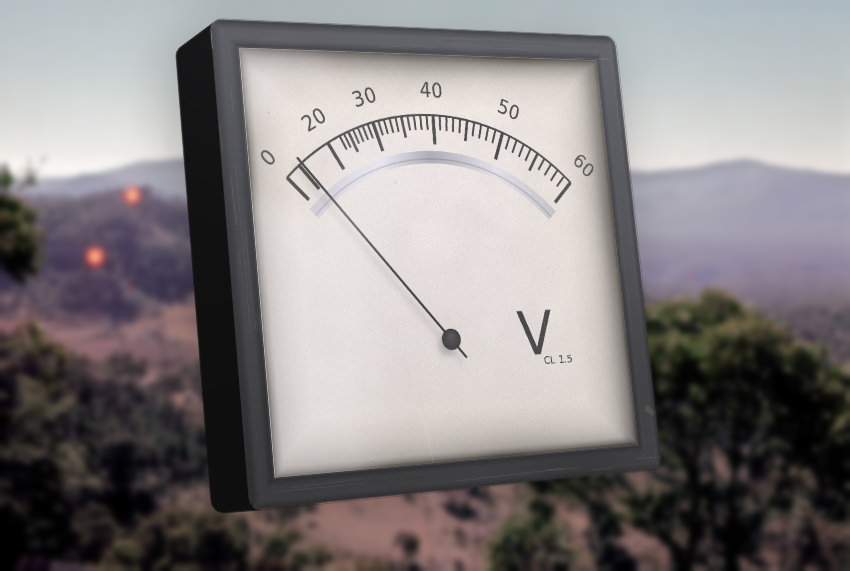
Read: **10** V
